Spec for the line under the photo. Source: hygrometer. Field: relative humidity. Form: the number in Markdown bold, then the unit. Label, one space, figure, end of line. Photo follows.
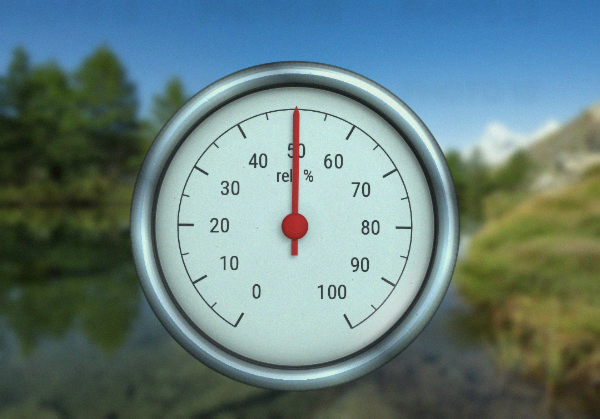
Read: **50** %
